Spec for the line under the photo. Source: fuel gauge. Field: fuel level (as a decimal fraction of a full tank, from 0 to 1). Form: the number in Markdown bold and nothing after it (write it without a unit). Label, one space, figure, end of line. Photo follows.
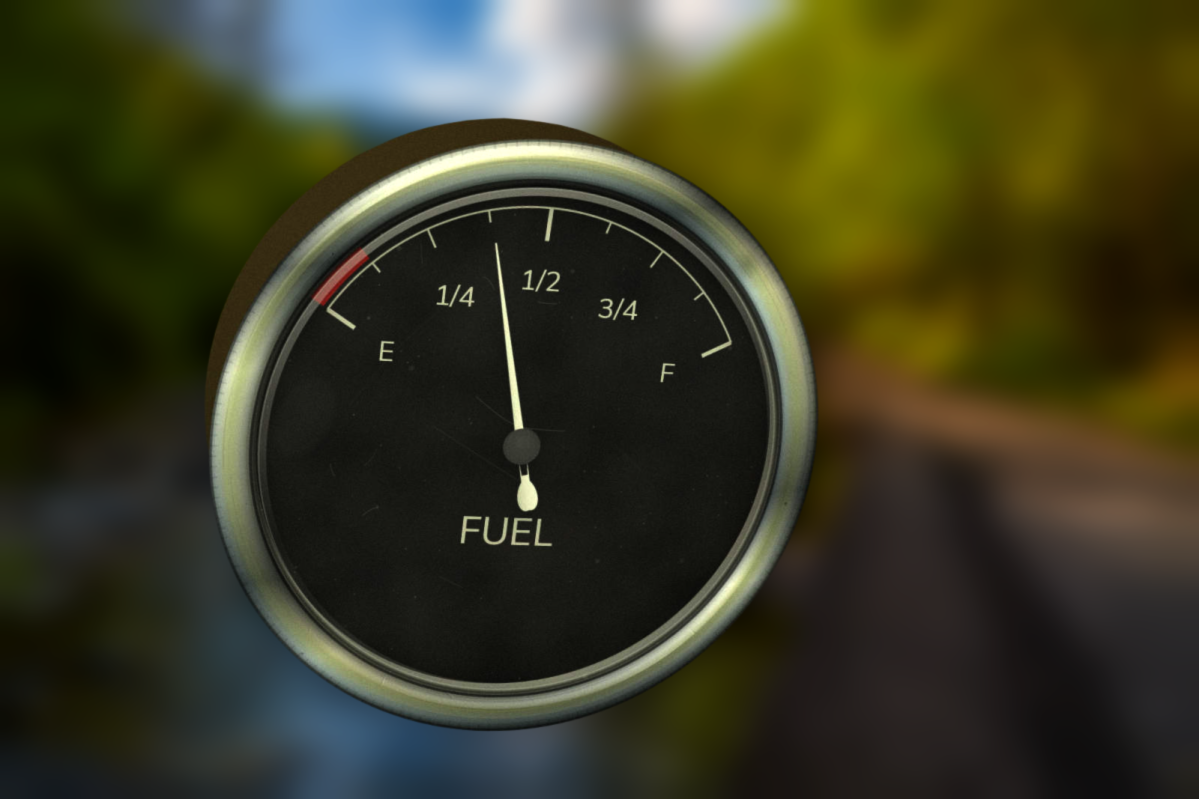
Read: **0.375**
